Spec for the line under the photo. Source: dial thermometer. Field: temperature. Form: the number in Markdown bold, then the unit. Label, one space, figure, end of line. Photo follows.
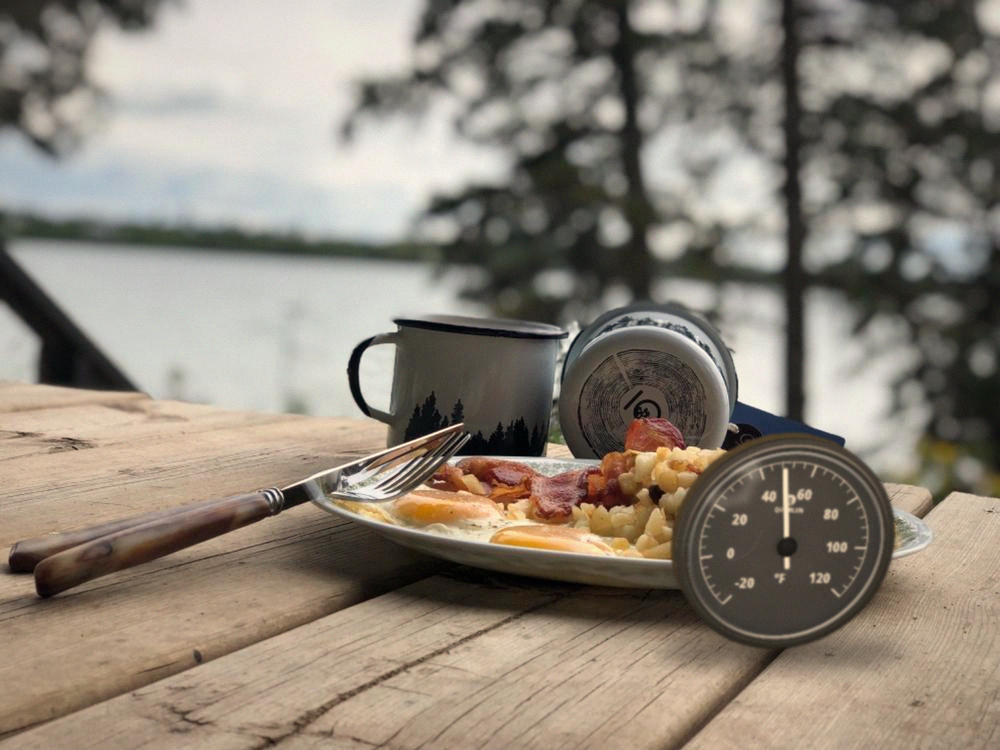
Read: **48** °F
